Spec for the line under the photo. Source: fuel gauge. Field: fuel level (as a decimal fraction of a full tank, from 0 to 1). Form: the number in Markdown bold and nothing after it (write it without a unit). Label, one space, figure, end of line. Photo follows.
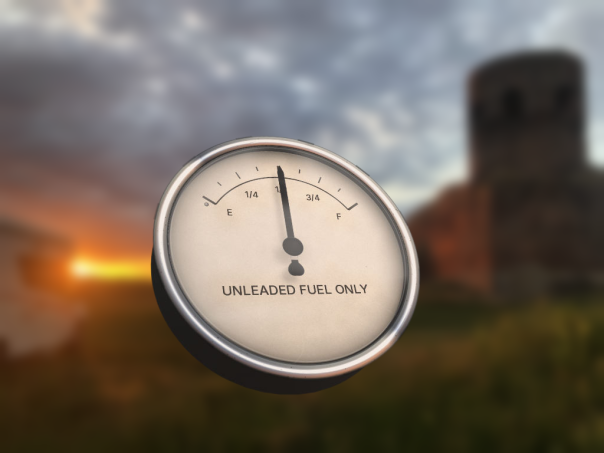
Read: **0.5**
